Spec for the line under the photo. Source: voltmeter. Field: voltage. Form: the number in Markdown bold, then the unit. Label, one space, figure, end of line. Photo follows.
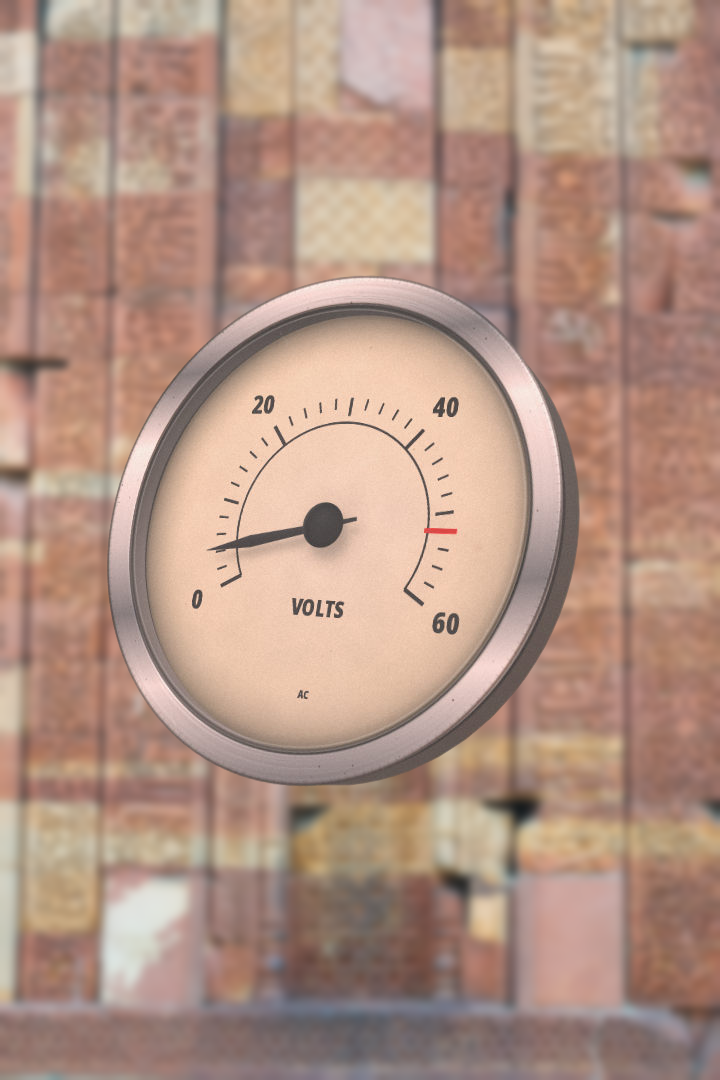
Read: **4** V
